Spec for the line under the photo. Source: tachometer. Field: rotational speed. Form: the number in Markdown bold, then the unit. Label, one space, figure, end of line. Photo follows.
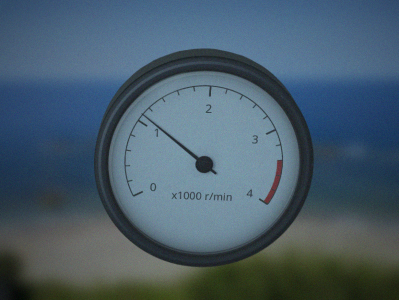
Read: **1100** rpm
